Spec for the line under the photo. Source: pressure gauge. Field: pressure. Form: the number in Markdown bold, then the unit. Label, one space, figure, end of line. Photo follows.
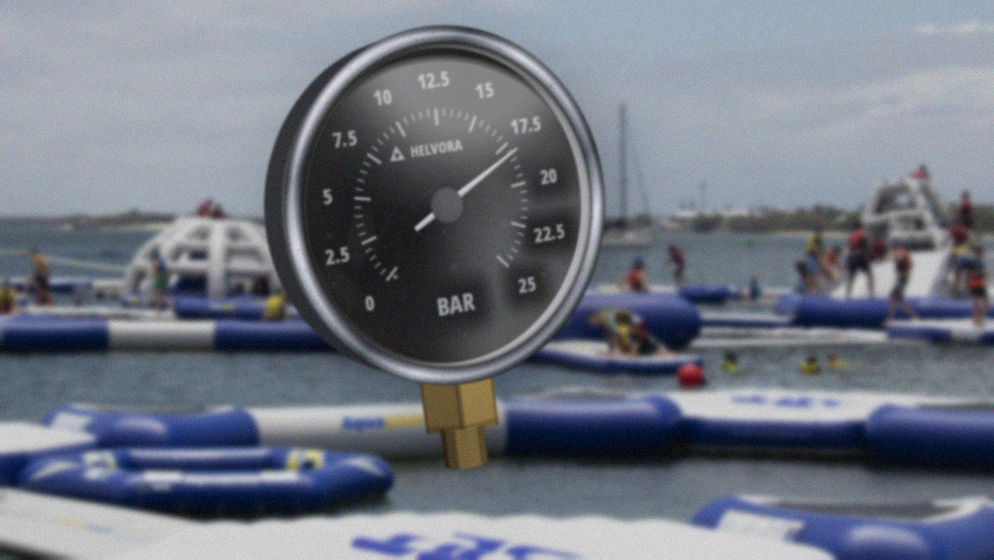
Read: **18** bar
